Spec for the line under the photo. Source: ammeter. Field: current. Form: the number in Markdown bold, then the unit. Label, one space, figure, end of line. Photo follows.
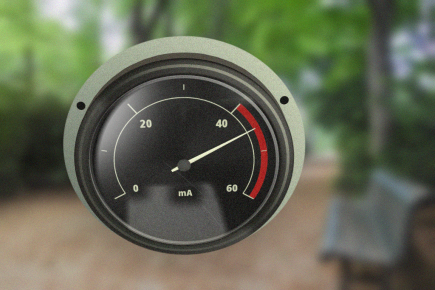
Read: **45** mA
